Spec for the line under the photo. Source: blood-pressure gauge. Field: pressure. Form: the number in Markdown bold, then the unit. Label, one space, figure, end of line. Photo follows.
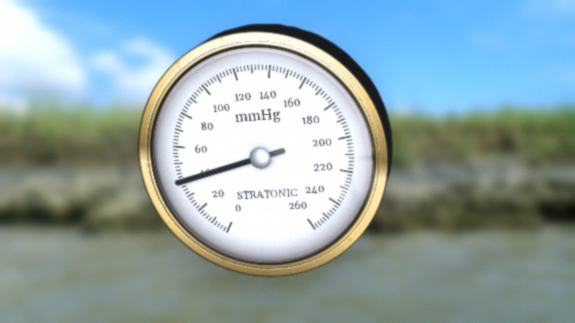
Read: **40** mmHg
